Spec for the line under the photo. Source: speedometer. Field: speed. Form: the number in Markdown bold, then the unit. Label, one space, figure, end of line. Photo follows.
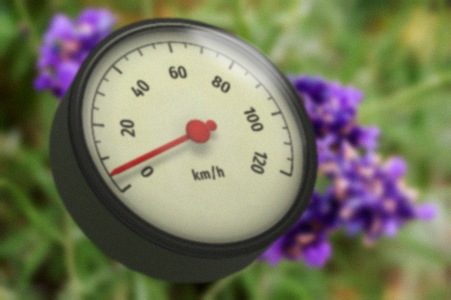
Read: **5** km/h
